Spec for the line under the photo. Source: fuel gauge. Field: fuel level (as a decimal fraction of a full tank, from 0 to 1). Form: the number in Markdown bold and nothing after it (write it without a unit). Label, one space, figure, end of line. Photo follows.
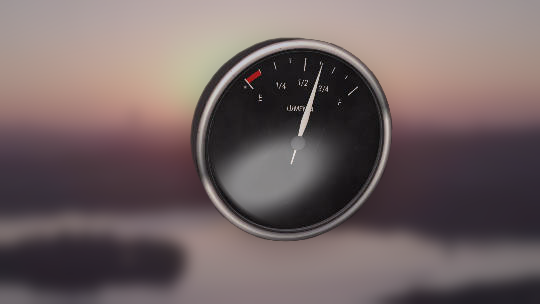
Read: **0.625**
